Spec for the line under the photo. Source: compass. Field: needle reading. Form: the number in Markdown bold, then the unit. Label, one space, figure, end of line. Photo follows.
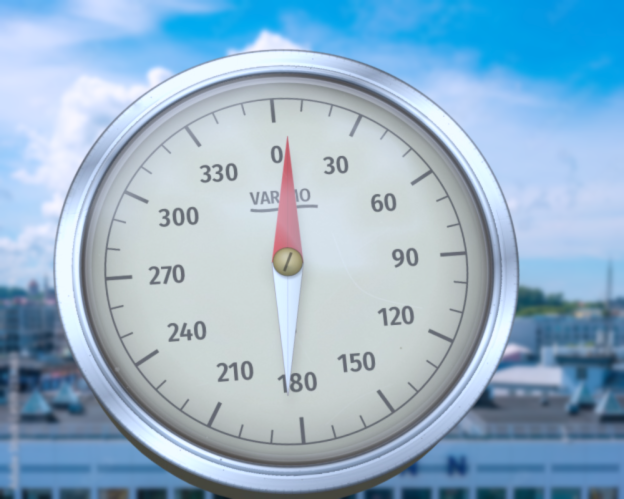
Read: **5** °
